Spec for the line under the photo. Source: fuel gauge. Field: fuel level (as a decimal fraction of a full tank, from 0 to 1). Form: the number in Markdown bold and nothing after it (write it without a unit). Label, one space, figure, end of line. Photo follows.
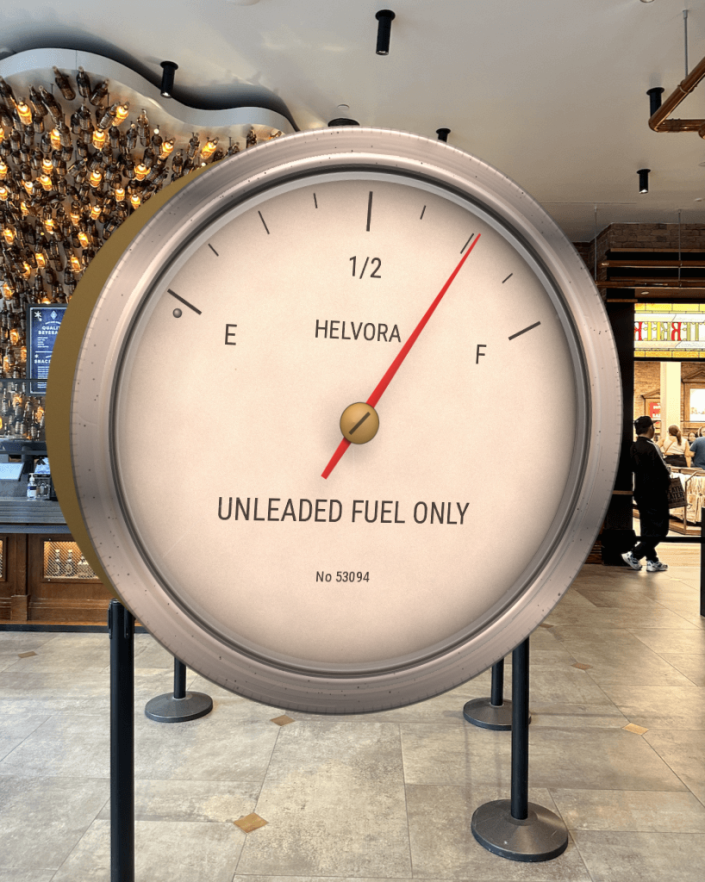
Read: **0.75**
